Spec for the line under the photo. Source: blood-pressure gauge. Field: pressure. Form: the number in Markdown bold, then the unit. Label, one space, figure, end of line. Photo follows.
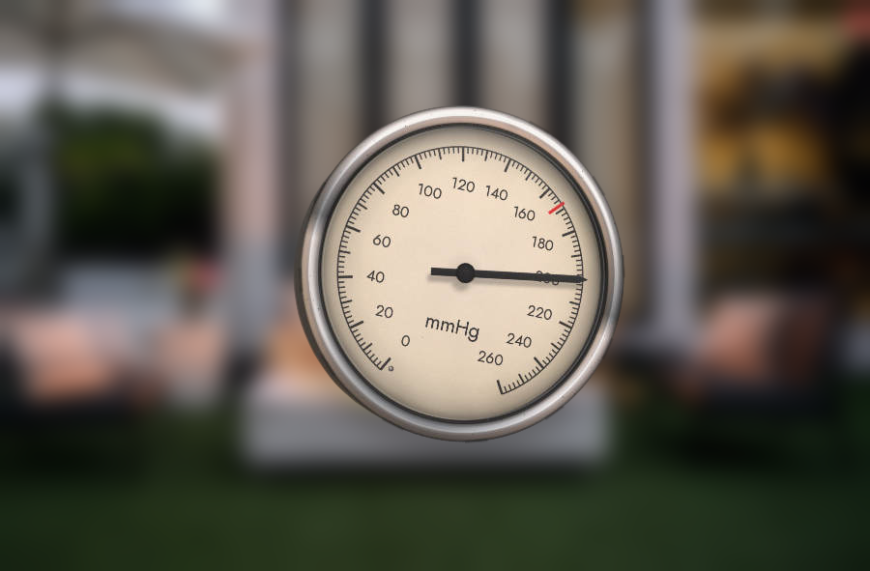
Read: **200** mmHg
